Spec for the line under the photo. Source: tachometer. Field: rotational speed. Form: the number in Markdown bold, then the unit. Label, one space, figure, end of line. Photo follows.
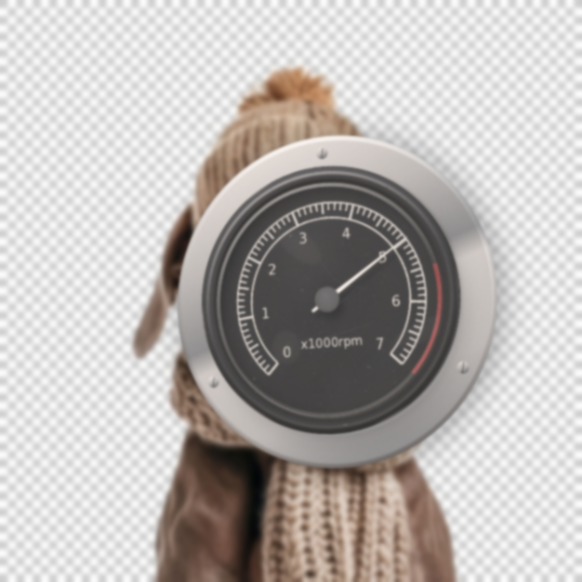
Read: **5000** rpm
